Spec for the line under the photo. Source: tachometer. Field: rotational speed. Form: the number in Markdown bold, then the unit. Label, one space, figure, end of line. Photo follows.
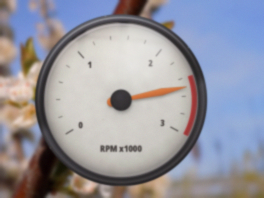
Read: **2500** rpm
